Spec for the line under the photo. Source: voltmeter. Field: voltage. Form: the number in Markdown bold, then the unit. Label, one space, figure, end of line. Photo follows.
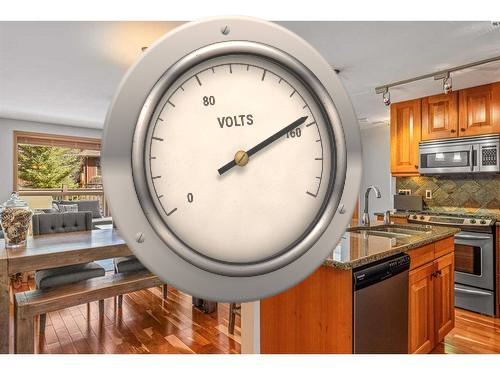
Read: **155** V
